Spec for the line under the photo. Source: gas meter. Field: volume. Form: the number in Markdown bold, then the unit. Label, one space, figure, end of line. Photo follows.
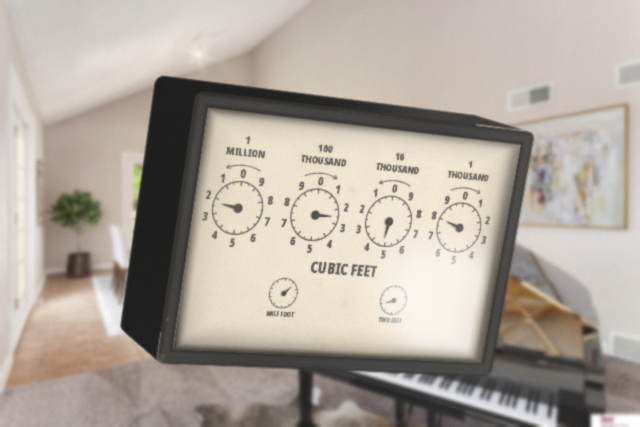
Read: **224800** ft³
